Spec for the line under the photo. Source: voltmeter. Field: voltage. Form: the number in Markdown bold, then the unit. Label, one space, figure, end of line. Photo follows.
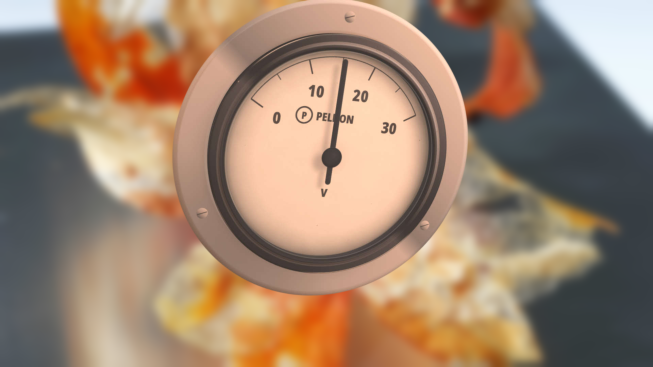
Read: **15** V
